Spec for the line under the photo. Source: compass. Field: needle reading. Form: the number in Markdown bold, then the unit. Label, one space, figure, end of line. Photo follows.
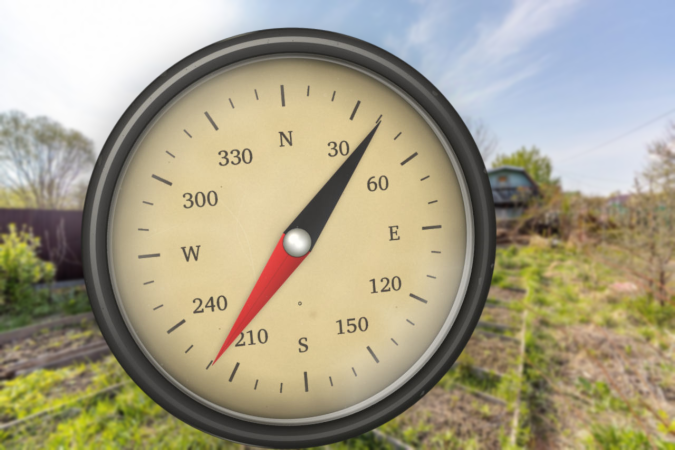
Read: **220** °
